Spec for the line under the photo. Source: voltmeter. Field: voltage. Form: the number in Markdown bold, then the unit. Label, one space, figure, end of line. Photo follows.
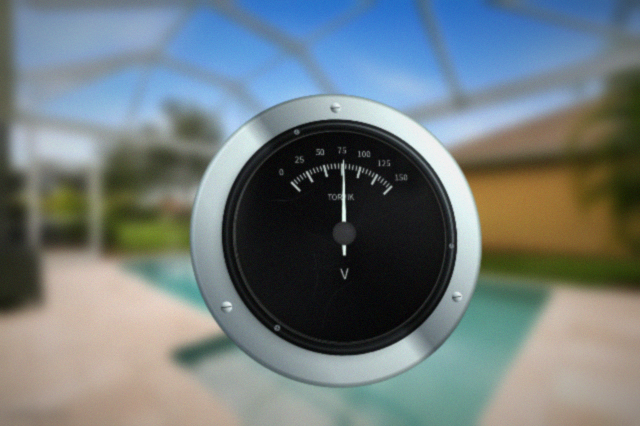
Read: **75** V
